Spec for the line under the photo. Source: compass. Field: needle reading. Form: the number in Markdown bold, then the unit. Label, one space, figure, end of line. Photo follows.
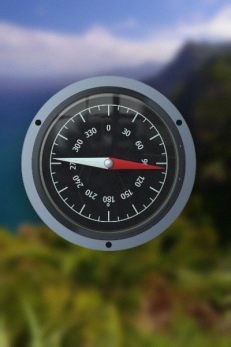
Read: **95** °
